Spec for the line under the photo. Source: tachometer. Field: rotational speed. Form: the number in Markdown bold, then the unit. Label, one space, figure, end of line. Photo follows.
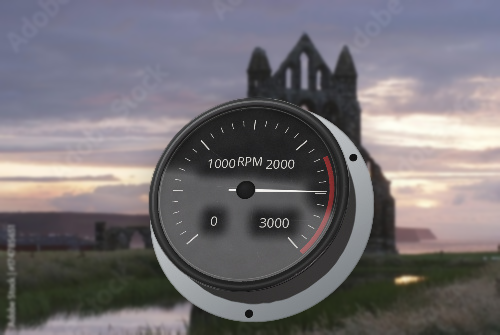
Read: **2500** rpm
